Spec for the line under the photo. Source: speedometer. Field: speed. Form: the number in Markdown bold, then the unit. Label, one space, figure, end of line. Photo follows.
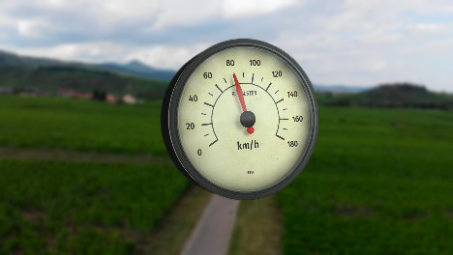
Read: **80** km/h
